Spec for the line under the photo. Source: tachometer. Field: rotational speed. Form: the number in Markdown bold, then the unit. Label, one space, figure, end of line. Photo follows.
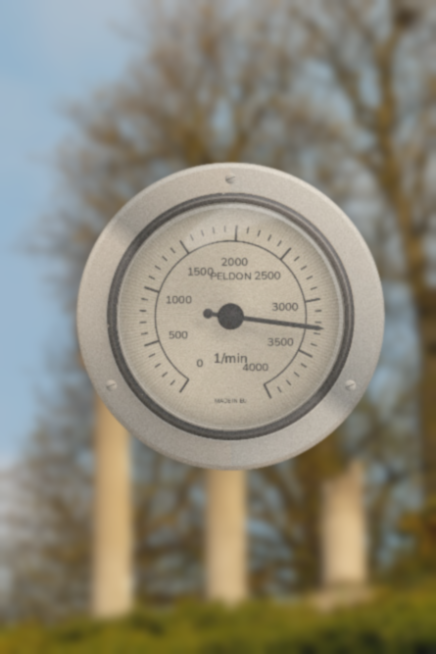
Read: **3250** rpm
